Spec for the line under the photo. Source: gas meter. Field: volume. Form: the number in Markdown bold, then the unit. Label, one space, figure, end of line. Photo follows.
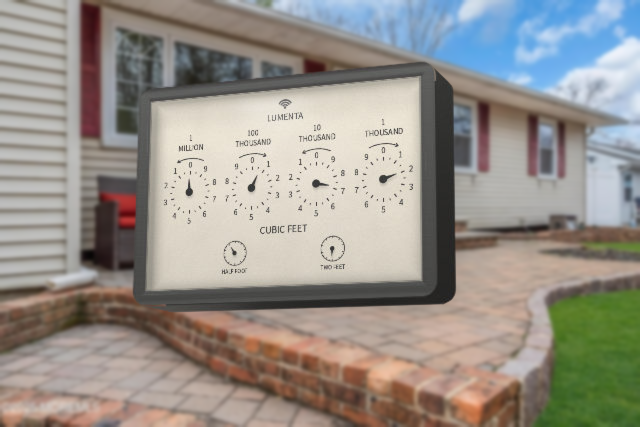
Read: **7200** ft³
